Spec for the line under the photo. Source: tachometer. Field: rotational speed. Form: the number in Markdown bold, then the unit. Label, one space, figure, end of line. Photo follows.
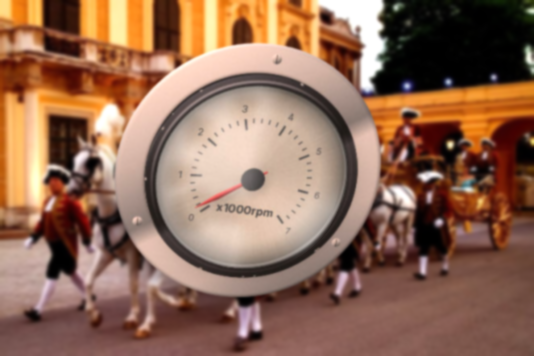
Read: **200** rpm
